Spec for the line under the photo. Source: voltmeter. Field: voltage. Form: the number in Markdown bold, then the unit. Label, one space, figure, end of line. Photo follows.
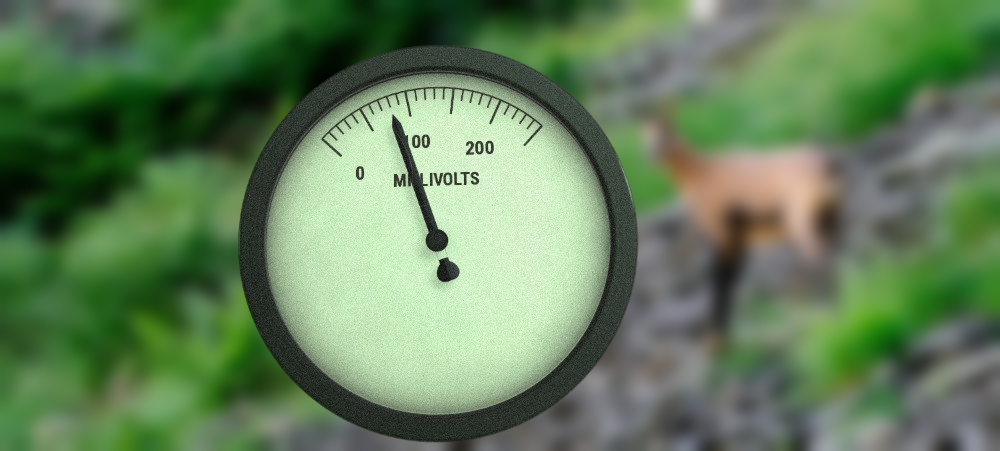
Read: **80** mV
